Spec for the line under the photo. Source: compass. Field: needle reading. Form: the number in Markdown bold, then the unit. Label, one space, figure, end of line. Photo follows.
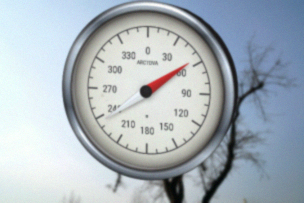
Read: **55** °
